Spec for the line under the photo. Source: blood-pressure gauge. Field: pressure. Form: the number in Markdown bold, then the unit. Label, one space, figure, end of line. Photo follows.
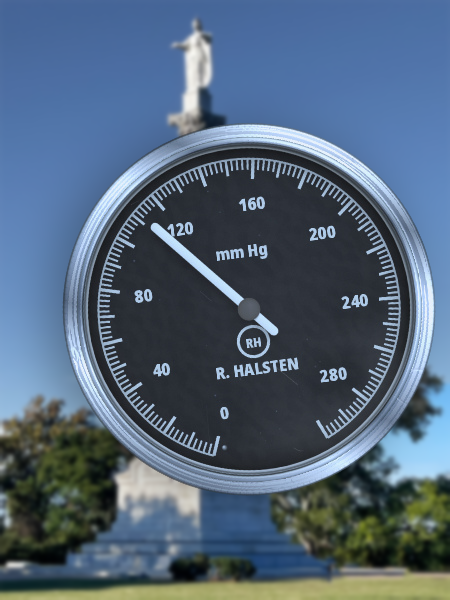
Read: **112** mmHg
